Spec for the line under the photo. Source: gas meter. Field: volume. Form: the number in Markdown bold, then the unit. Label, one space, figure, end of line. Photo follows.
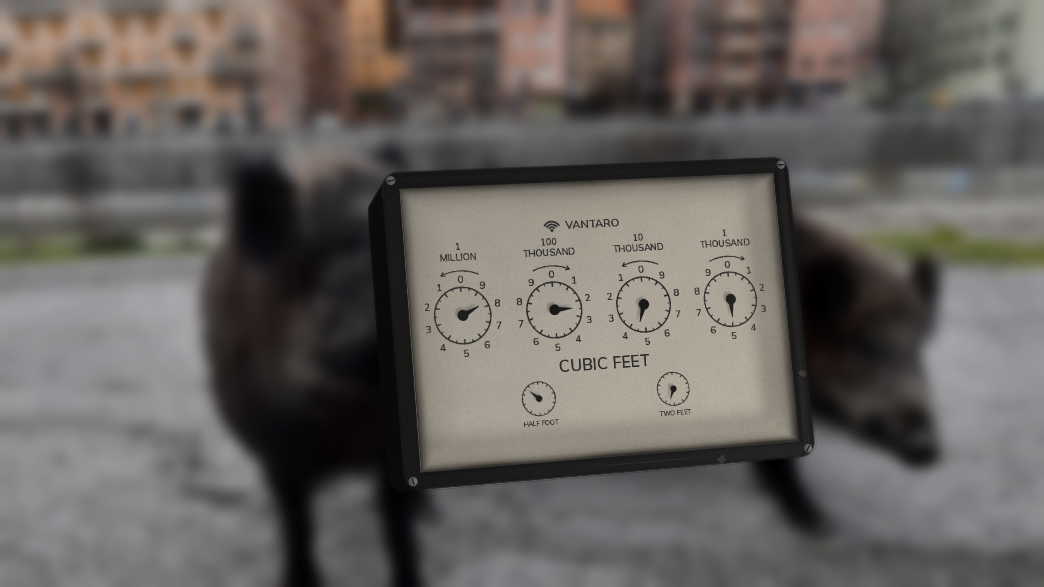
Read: **824500** ft³
